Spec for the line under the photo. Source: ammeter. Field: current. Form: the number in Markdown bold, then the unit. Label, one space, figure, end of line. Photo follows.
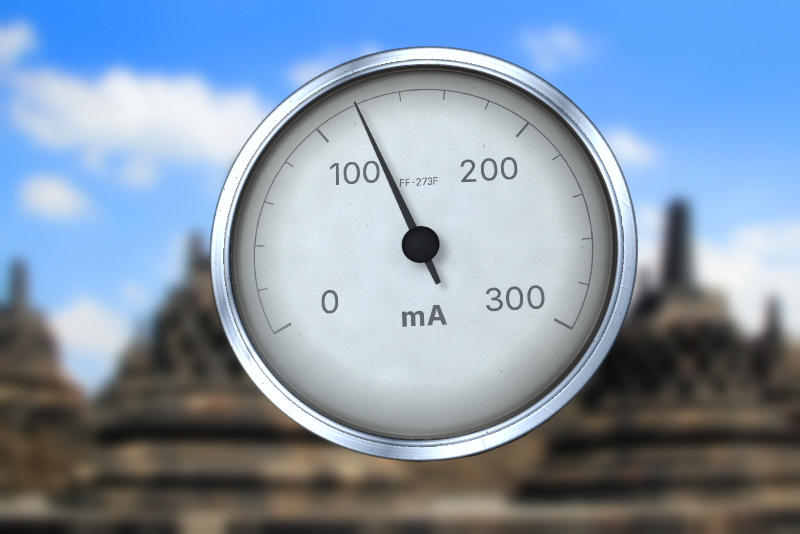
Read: **120** mA
